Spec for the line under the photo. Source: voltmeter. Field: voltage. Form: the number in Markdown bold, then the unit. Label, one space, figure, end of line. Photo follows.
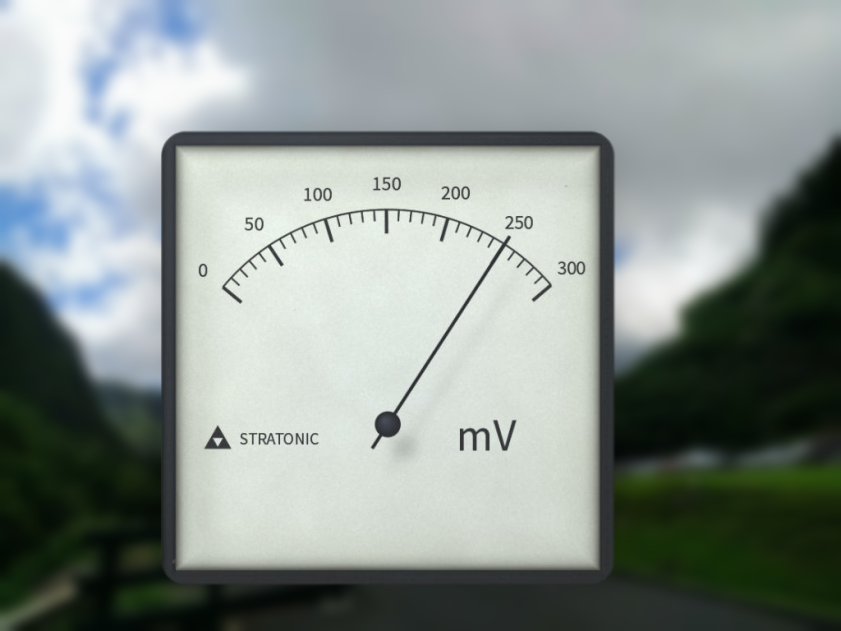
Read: **250** mV
